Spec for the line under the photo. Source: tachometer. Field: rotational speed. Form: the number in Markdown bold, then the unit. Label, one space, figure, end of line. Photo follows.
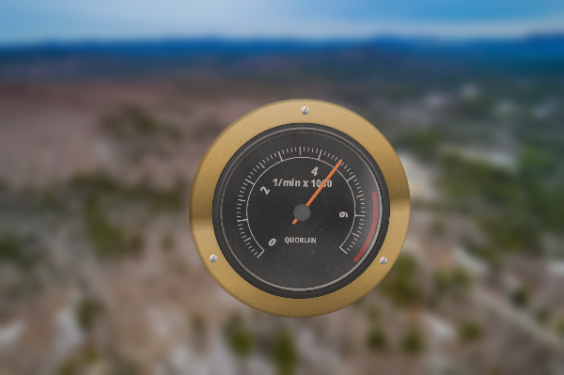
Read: **4500** rpm
